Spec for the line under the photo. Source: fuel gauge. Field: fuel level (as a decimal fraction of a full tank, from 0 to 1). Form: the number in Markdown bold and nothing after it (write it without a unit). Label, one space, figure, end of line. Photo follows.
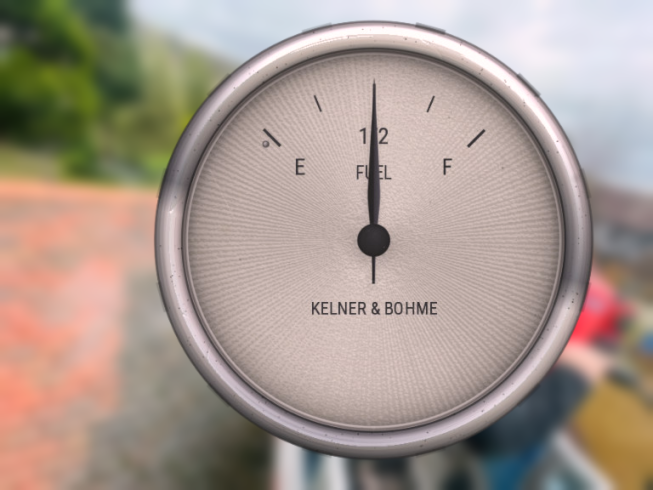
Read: **0.5**
